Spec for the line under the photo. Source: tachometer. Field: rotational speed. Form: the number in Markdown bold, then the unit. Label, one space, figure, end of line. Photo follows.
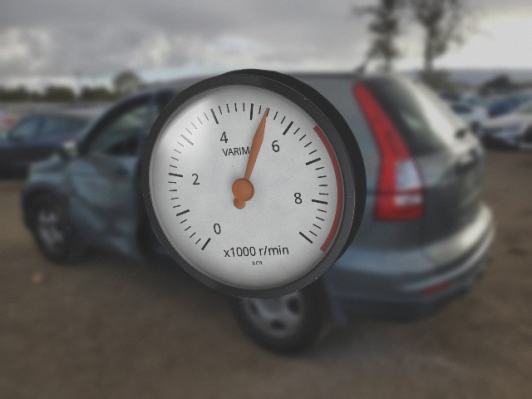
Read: **5400** rpm
